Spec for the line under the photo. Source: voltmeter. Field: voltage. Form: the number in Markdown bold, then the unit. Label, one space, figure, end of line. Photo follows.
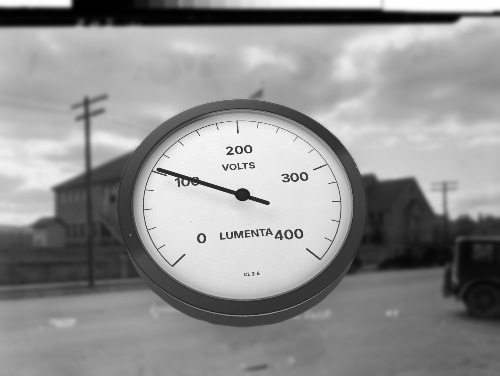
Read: **100** V
